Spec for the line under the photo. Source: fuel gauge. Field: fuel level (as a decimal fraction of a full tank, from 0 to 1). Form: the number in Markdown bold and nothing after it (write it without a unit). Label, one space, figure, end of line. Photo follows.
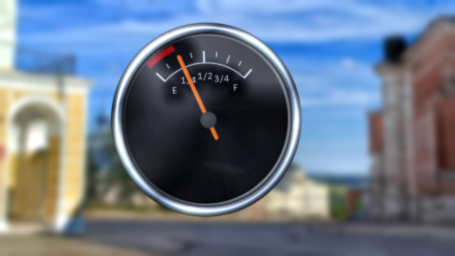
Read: **0.25**
